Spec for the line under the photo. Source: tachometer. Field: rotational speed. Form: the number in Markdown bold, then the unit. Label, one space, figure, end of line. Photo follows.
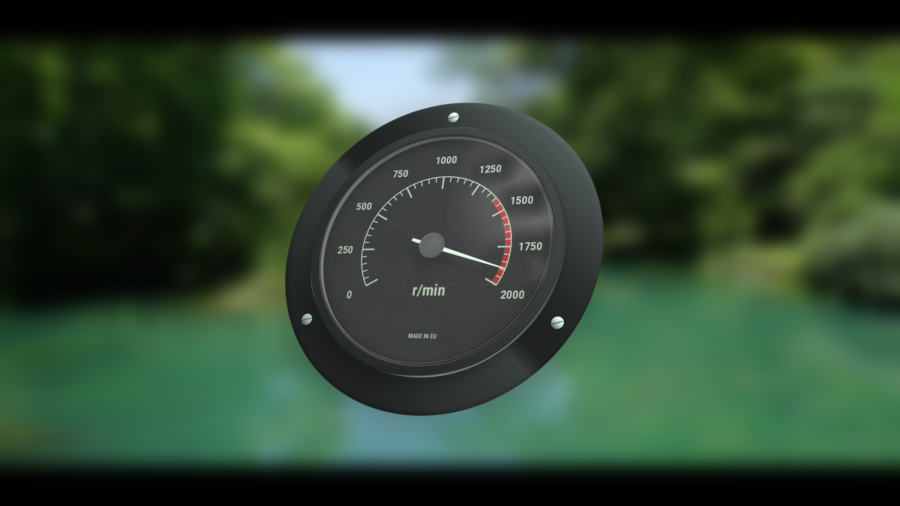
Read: **1900** rpm
